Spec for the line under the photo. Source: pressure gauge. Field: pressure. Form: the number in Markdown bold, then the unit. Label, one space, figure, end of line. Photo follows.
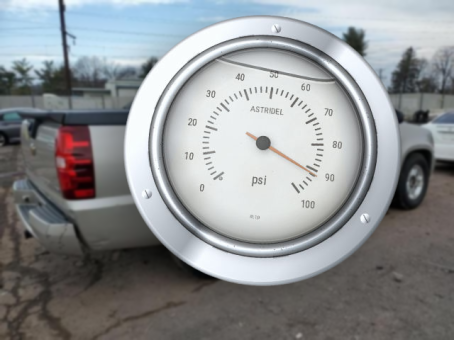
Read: **92** psi
